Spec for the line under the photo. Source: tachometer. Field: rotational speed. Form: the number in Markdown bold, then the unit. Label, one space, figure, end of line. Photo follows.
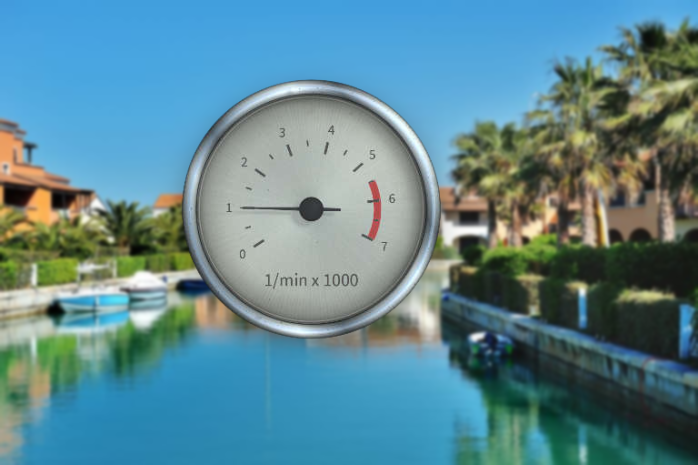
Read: **1000** rpm
